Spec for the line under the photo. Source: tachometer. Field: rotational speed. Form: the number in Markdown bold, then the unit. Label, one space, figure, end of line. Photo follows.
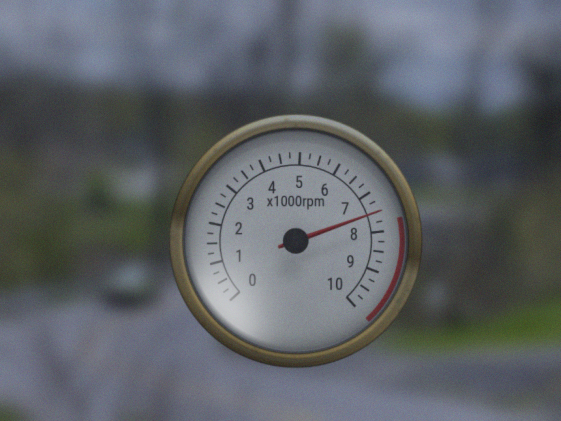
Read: **7500** rpm
